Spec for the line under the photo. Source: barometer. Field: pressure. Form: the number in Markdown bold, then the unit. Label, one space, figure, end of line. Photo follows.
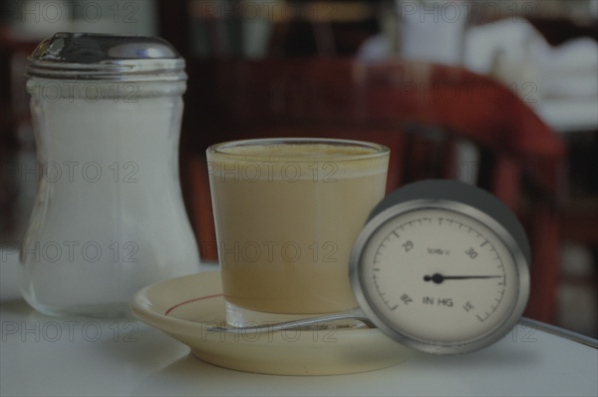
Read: **30.4** inHg
